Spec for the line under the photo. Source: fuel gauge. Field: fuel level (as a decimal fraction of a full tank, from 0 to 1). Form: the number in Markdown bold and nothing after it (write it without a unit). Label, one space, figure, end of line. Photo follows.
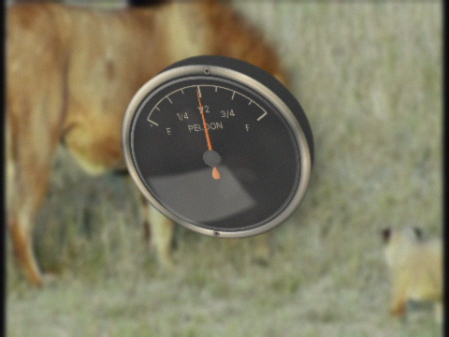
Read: **0.5**
